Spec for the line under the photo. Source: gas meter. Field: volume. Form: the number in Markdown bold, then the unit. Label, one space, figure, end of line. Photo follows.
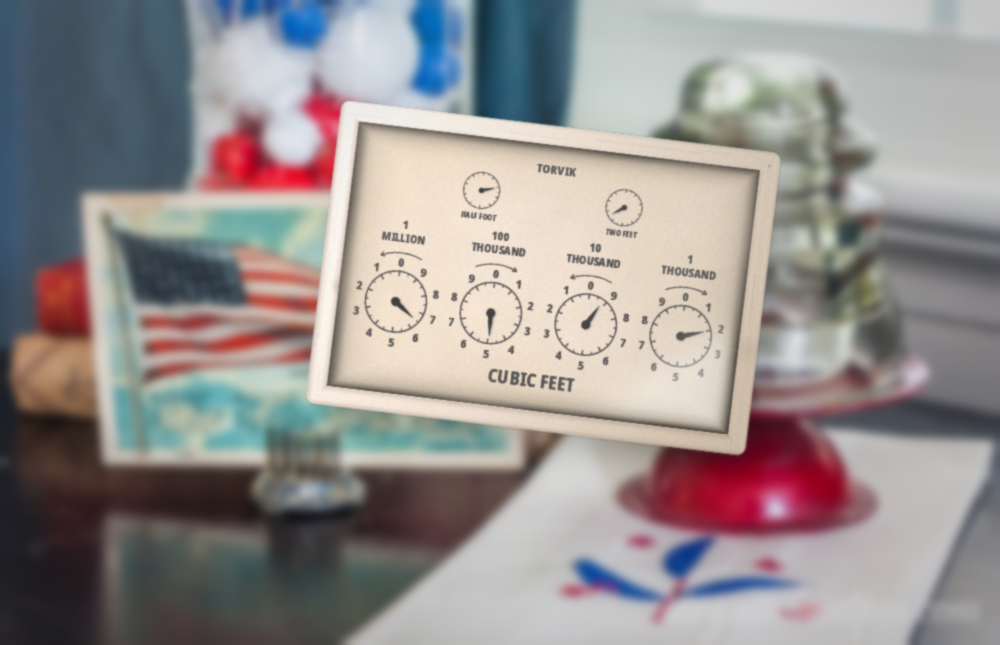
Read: **649200** ft³
